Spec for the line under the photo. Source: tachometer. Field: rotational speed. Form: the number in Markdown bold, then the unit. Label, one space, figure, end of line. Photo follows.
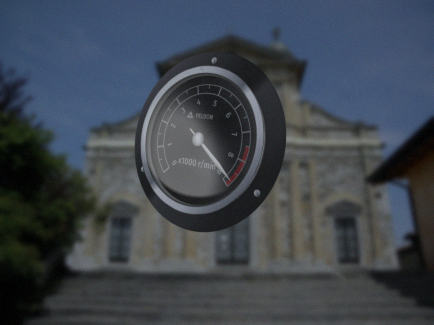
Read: **8750** rpm
